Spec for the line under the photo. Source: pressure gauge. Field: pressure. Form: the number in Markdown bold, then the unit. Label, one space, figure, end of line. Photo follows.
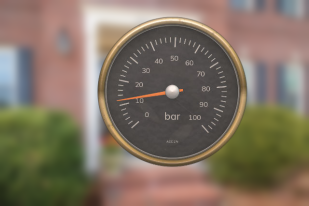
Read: **12** bar
